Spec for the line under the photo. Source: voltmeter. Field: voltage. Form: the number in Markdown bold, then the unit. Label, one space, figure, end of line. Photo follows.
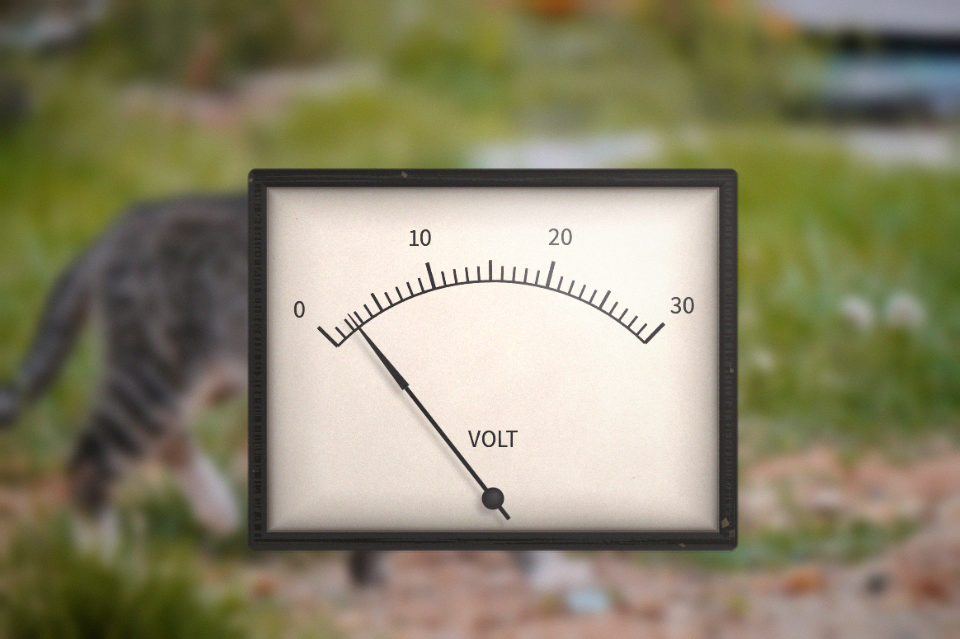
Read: **2.5** V
